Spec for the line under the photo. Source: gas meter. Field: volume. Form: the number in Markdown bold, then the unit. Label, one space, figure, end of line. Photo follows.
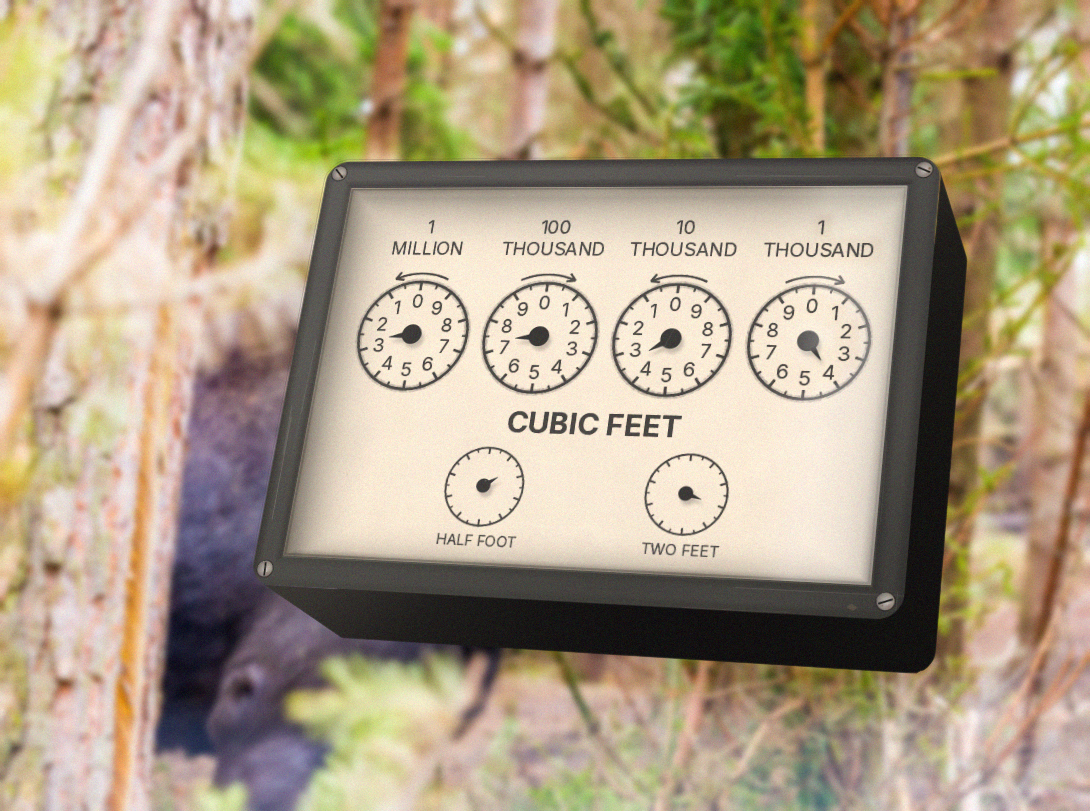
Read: **273400** ft³
